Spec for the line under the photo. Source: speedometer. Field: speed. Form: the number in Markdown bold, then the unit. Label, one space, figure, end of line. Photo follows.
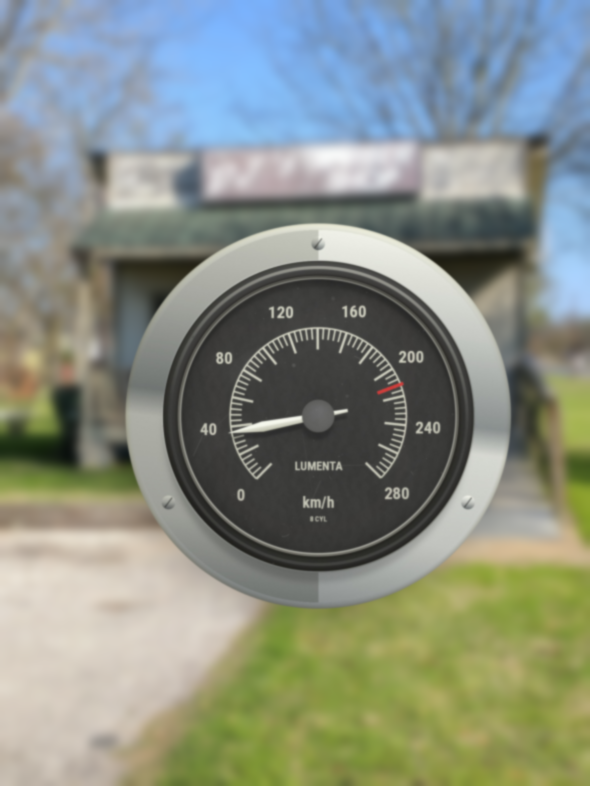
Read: **36** km/h
